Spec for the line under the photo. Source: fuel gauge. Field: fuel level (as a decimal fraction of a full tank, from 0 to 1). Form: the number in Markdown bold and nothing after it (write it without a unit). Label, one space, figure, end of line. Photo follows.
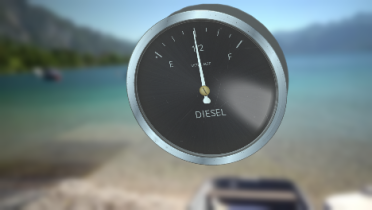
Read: **0.5**
